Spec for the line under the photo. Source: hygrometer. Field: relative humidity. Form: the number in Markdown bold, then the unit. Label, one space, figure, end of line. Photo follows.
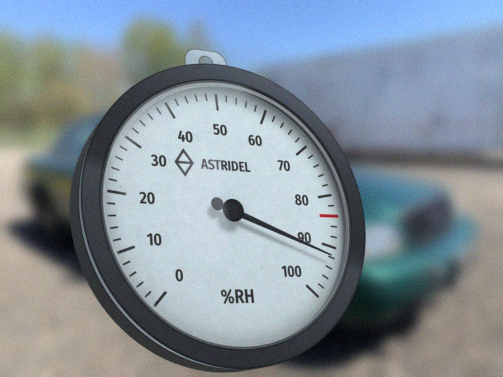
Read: **92** %
